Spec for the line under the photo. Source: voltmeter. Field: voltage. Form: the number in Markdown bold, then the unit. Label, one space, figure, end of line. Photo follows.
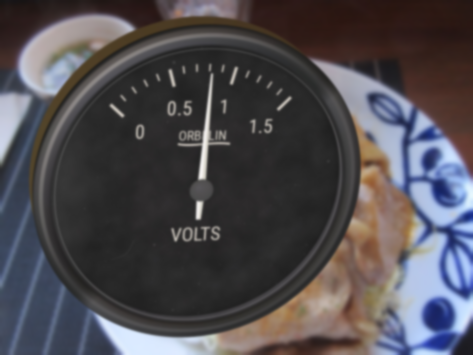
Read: **0.8** V
